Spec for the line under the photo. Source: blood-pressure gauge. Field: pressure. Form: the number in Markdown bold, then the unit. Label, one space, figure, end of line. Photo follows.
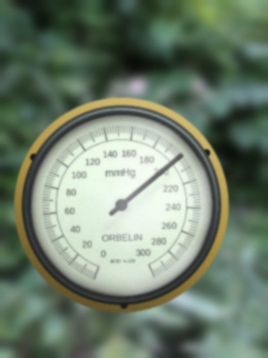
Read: **200** mmHg
